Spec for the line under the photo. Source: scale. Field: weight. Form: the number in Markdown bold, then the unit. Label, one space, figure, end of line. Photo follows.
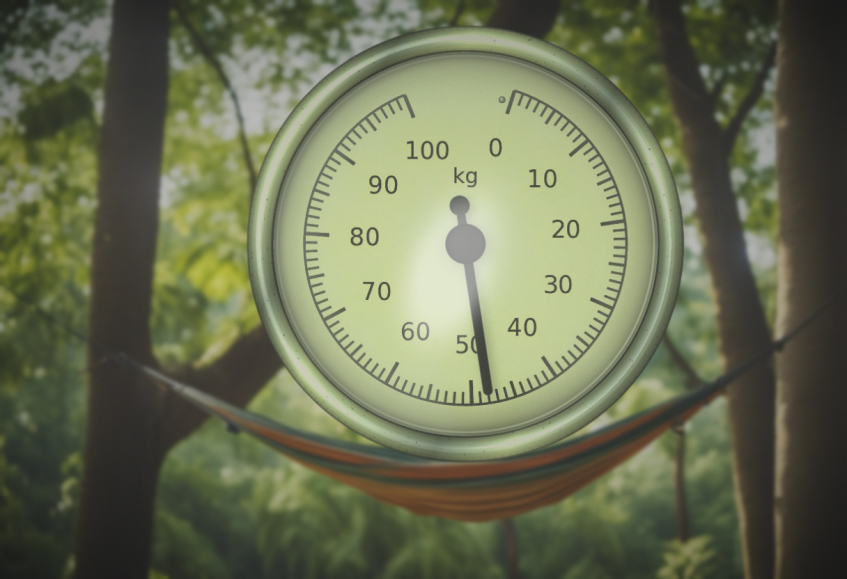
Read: **48** kg
